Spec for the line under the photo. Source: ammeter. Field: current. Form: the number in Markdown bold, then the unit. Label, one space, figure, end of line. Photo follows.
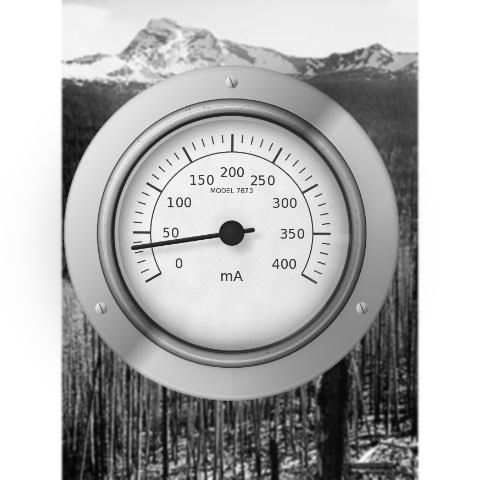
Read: **35** mA
